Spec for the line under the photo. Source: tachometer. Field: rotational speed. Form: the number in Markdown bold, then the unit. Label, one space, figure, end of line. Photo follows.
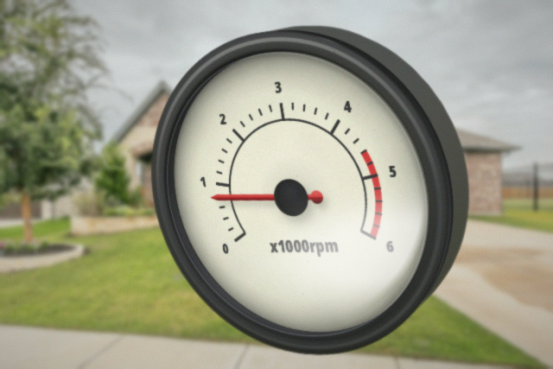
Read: **800** rpm
